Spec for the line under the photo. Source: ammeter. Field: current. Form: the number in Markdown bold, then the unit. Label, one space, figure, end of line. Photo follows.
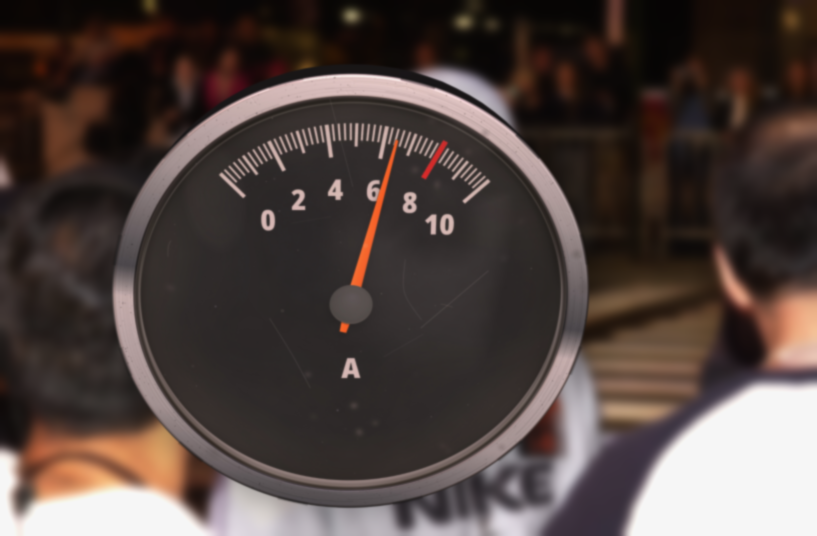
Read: **6.4** A
